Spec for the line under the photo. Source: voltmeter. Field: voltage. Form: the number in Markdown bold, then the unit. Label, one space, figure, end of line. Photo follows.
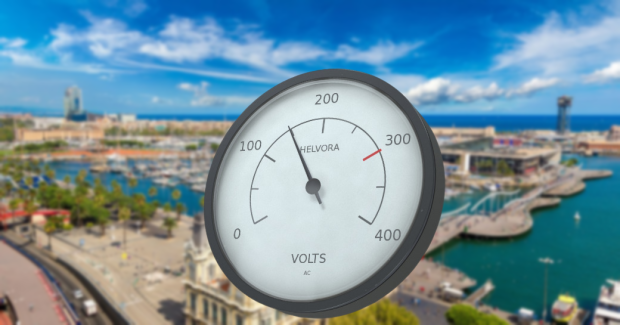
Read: **150** V
